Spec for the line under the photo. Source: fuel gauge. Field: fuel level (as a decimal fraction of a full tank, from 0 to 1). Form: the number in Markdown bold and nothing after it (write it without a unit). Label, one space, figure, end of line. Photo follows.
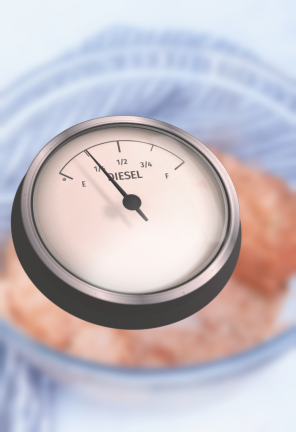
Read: **0.25**
